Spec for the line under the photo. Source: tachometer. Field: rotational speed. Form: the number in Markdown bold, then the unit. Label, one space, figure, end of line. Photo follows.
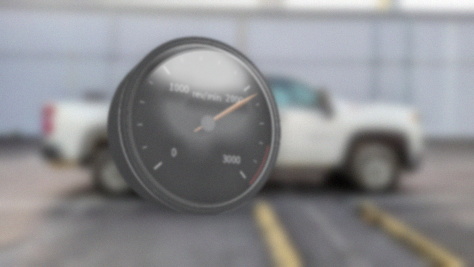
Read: **2100** rpm
